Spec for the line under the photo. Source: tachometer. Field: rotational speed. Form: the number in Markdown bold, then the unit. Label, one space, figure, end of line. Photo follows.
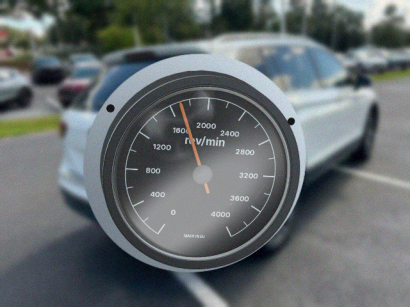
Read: **1700** rpm
